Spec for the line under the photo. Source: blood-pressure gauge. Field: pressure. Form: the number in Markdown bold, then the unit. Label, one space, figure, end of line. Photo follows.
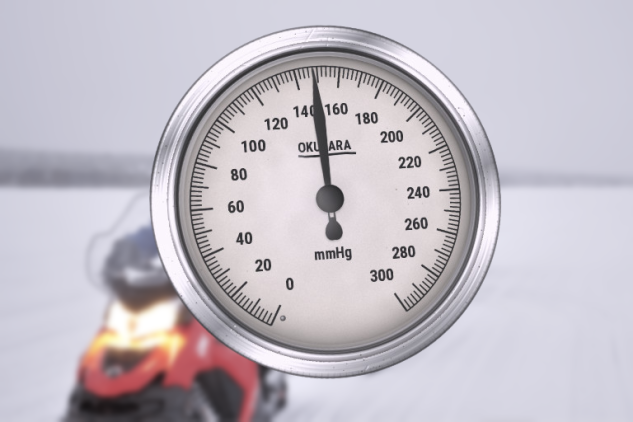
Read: **148** mmHg
